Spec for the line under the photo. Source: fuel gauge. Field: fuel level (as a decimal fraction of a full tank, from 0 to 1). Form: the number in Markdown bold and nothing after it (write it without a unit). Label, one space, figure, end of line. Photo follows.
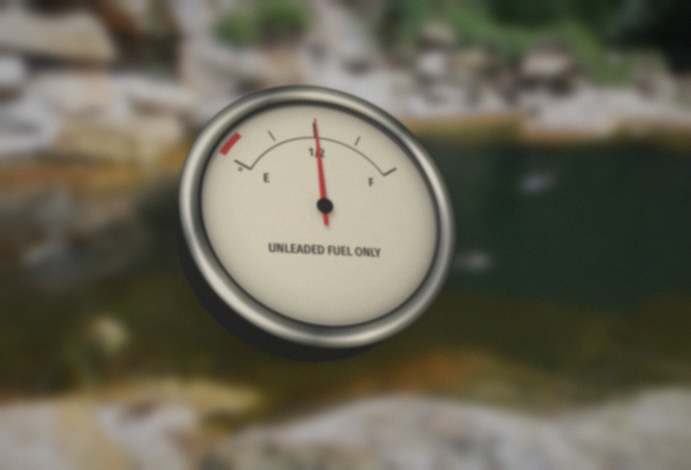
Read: **0.5**
